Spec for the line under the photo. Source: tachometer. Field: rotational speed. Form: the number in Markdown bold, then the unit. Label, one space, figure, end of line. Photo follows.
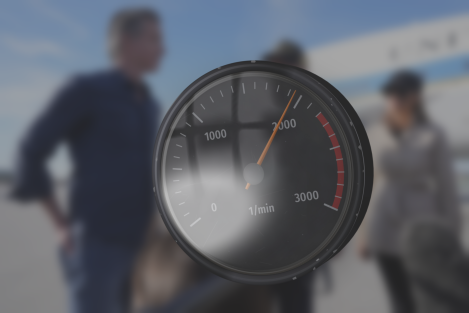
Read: **1950** rpm
